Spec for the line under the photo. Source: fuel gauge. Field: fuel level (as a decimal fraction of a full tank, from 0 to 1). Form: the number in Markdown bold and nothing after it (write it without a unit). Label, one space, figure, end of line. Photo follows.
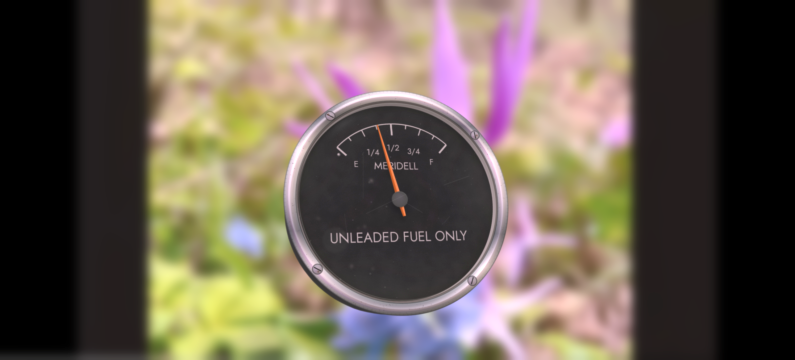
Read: **0.375**
